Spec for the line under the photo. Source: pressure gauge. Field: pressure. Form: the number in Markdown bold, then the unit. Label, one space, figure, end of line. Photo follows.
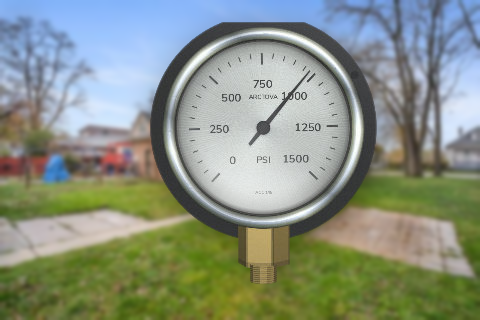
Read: **975** psi
